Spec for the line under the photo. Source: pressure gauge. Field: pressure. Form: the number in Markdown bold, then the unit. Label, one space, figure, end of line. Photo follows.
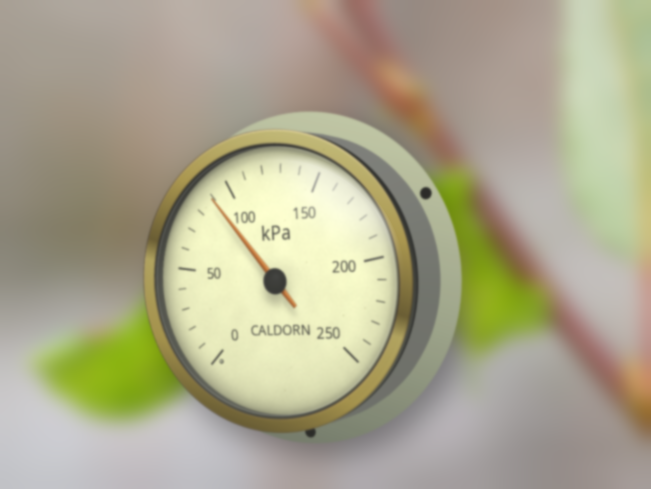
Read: **90** kPa
